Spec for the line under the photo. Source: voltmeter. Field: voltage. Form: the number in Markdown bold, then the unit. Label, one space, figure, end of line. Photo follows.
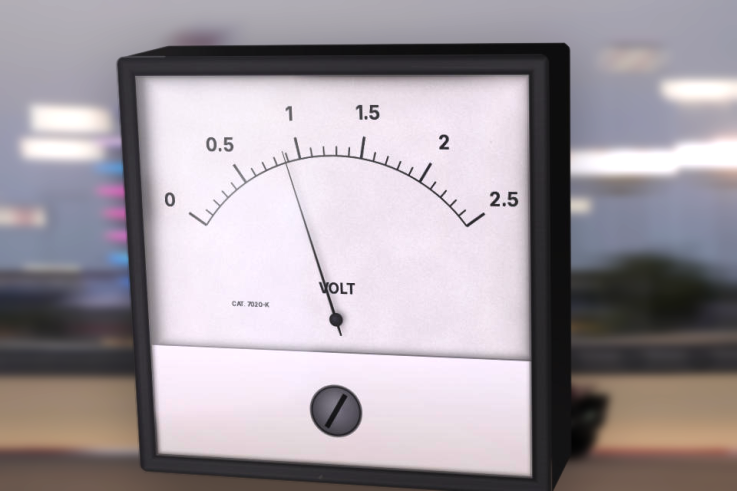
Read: **0.9** V
